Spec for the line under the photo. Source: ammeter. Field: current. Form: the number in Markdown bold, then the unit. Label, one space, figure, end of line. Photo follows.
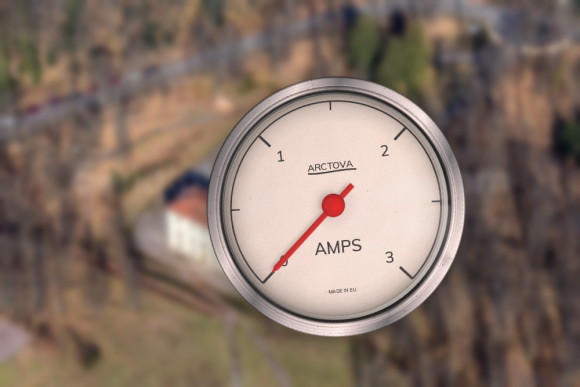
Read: **0** A
